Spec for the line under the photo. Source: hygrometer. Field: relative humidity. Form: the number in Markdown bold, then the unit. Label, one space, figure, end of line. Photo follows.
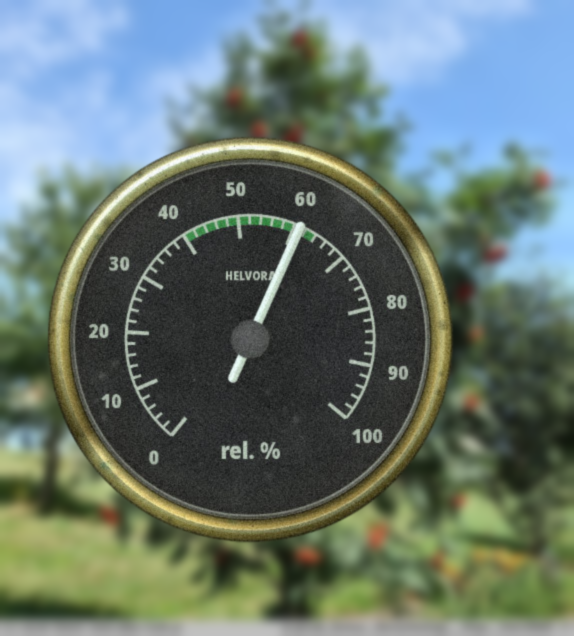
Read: **61** %
